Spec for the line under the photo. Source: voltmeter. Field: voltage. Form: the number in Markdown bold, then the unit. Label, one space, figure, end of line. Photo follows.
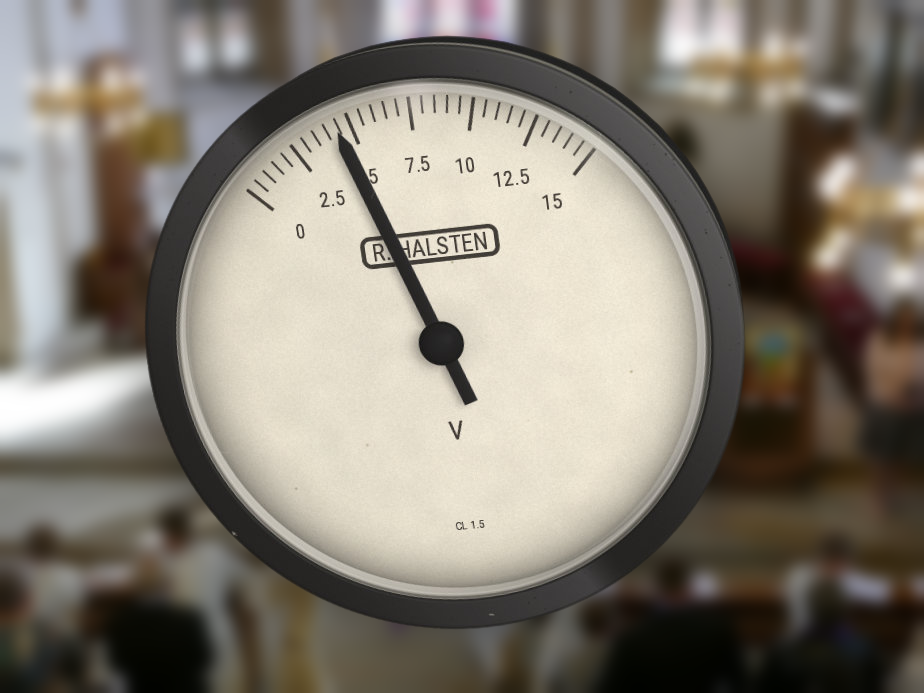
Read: **4.5** V
